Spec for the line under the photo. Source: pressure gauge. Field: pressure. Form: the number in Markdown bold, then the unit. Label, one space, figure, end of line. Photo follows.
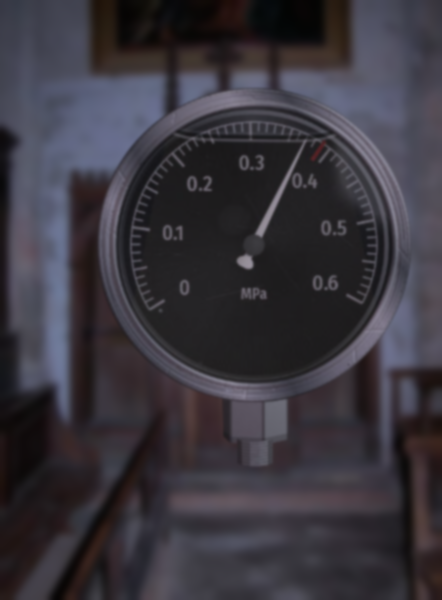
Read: **0.37** MPa
